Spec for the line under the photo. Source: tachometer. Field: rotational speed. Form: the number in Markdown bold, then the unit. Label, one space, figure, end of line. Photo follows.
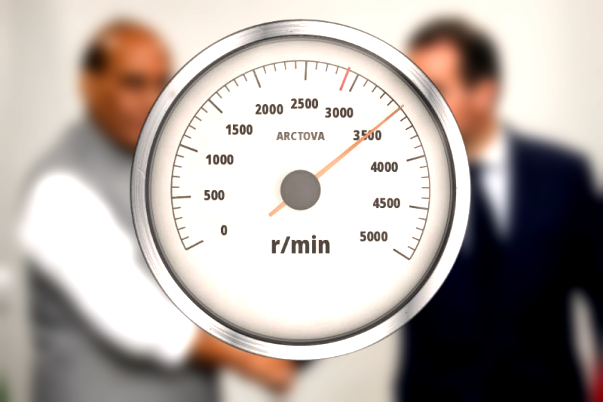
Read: **3500** rpm
